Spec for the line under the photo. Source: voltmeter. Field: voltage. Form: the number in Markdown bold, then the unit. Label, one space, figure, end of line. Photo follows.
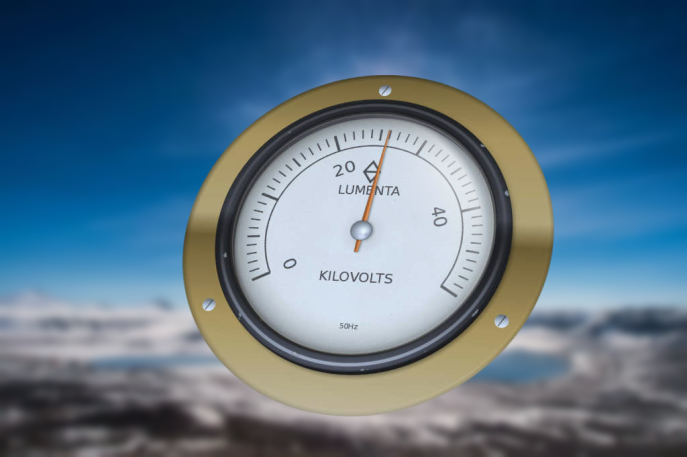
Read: **26** kV
